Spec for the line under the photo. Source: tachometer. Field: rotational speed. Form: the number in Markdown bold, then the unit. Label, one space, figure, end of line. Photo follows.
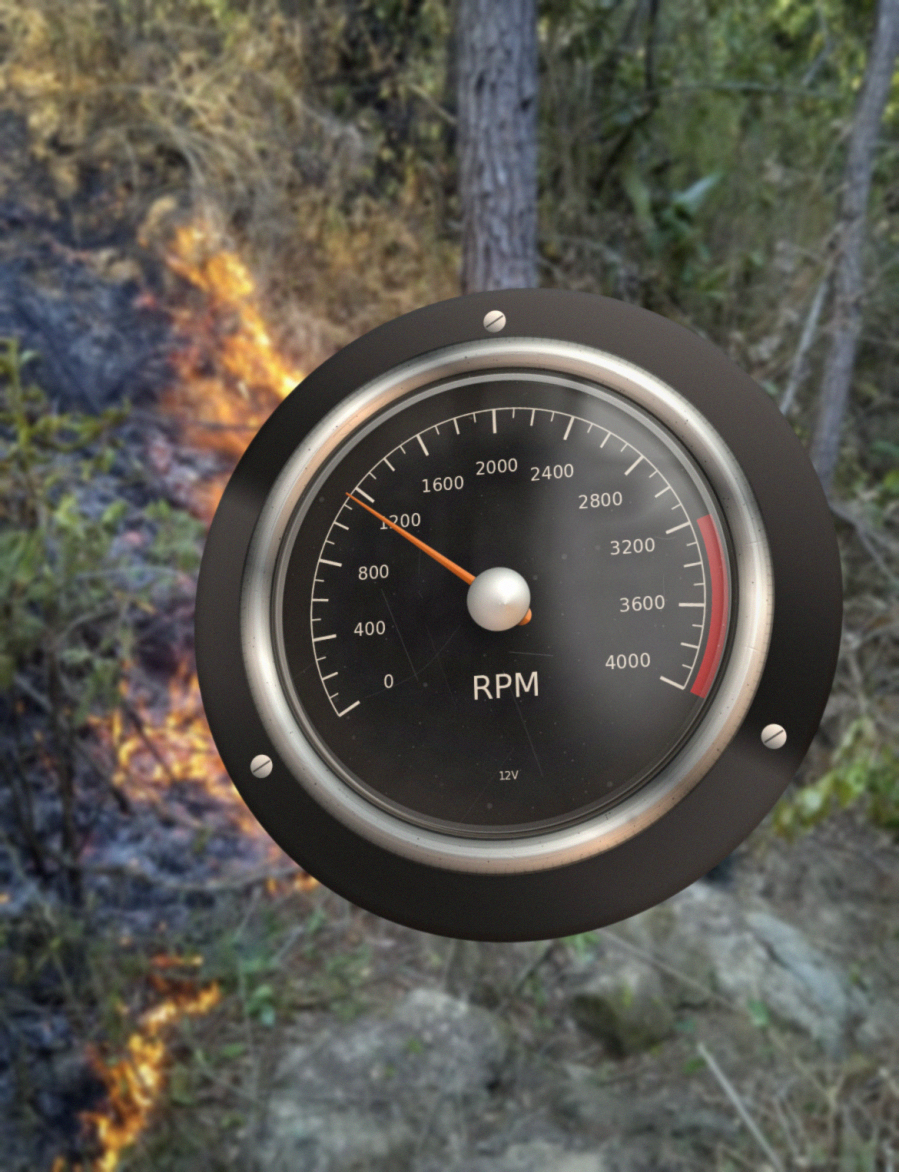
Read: **1150** rpm
